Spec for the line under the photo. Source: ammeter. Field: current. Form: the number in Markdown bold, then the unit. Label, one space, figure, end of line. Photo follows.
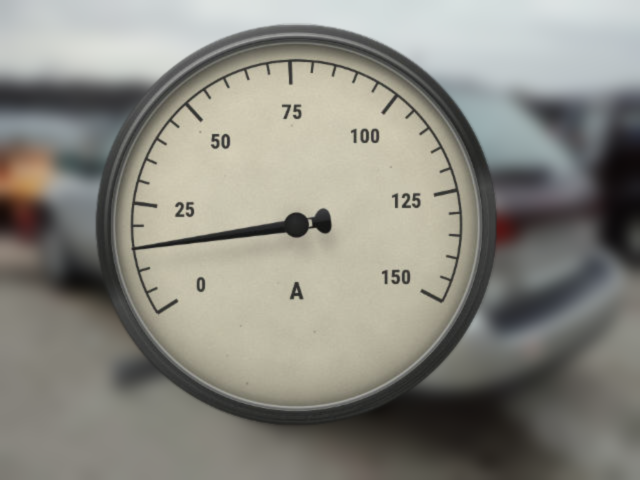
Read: **15** A
